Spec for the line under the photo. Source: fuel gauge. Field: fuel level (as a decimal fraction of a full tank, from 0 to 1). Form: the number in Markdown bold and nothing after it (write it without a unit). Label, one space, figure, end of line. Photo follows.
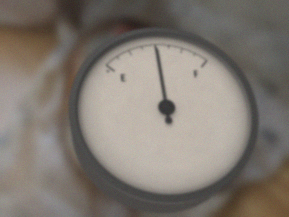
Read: **0.5**
